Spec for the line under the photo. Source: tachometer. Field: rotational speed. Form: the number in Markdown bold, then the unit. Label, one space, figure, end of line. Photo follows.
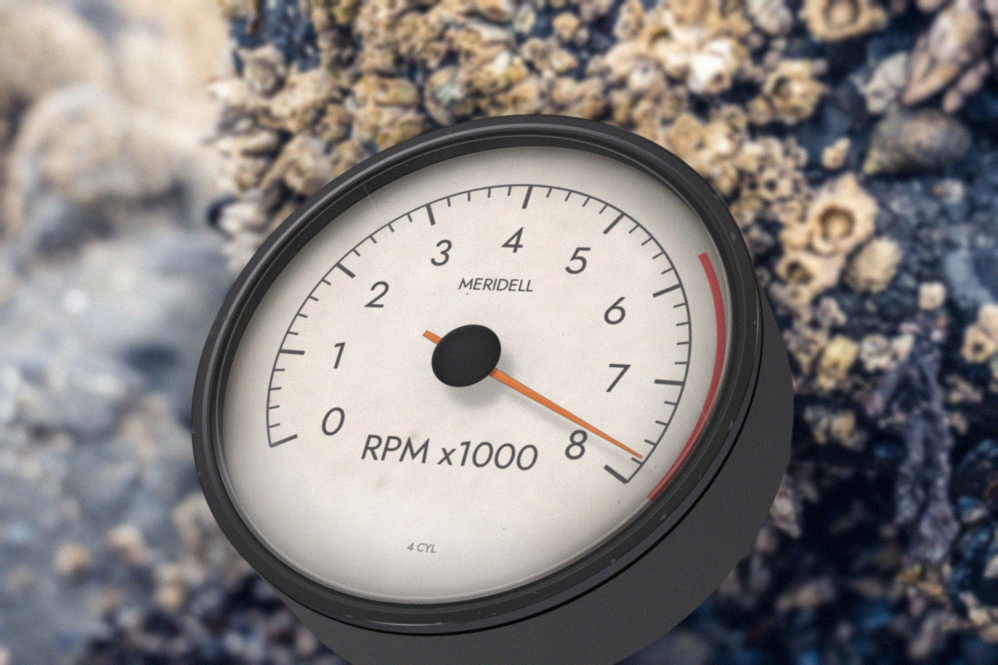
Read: **7800** rpm
